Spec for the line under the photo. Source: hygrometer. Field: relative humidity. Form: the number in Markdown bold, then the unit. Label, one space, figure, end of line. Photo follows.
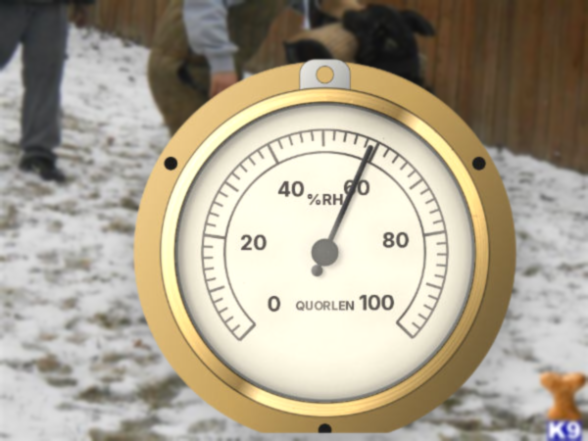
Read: **59** %
